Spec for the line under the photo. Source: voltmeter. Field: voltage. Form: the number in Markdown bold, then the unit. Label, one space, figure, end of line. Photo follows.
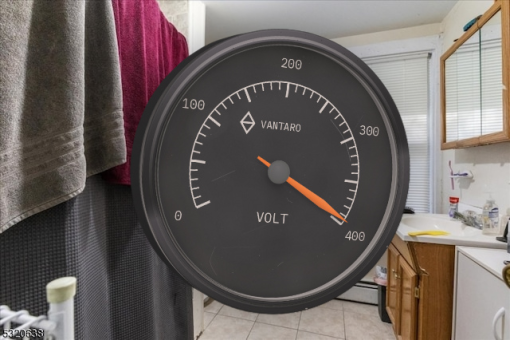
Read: **395** V
